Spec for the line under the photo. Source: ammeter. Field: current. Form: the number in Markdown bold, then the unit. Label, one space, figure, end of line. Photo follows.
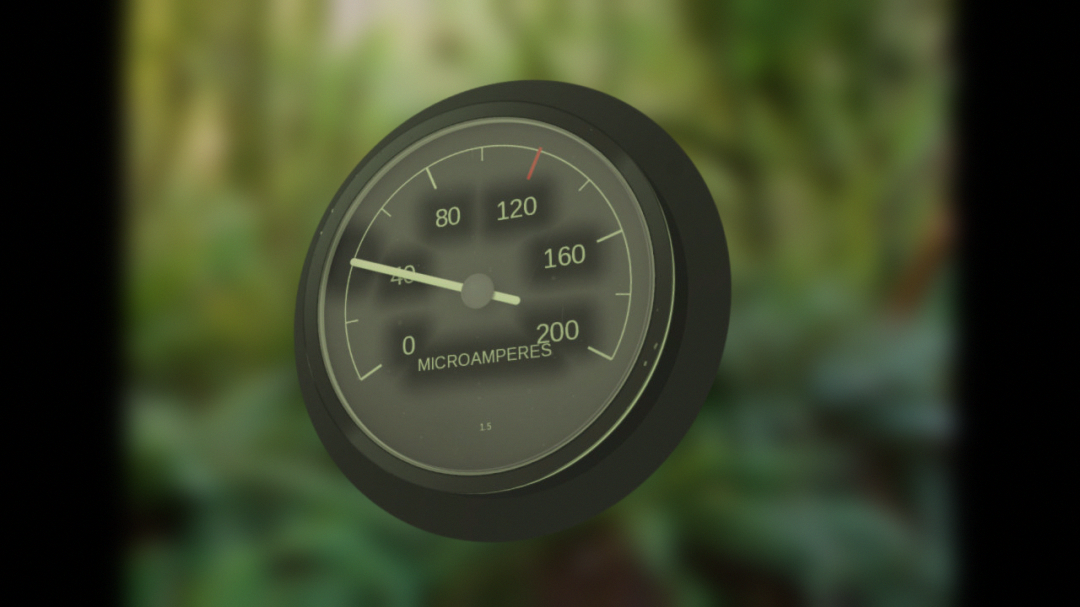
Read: **40** µA
